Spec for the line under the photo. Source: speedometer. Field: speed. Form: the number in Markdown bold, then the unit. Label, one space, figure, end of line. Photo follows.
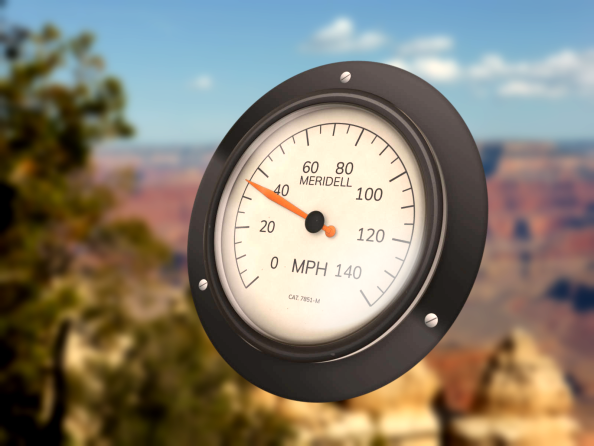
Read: **35** mph
